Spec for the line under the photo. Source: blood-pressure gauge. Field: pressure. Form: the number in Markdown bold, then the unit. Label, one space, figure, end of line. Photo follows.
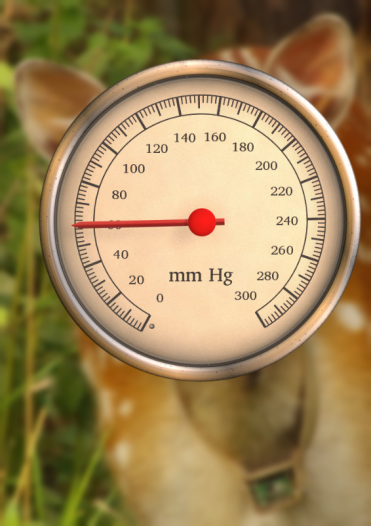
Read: **60** mmHg
